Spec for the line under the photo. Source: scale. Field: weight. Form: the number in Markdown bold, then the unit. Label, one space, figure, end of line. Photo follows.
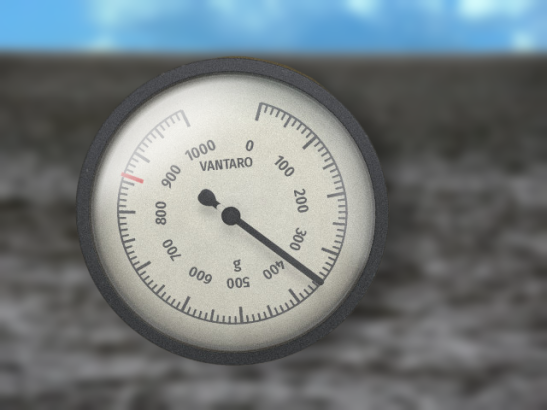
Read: **350** g
